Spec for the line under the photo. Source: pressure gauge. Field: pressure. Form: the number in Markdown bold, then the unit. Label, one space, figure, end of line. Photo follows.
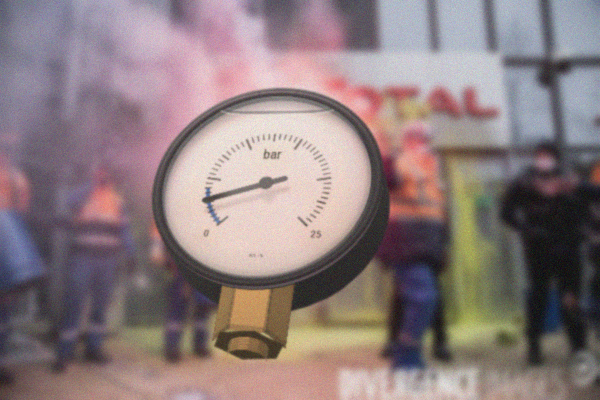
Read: **2.5** bar
